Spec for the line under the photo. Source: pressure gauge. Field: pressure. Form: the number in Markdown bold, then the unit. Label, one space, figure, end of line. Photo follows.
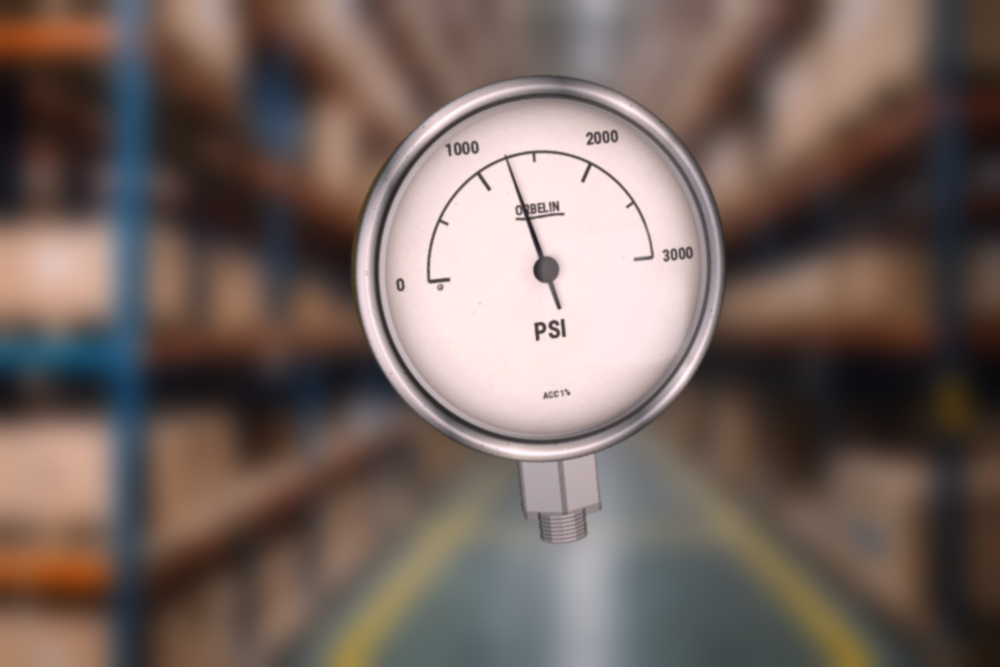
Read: **1250** psi
